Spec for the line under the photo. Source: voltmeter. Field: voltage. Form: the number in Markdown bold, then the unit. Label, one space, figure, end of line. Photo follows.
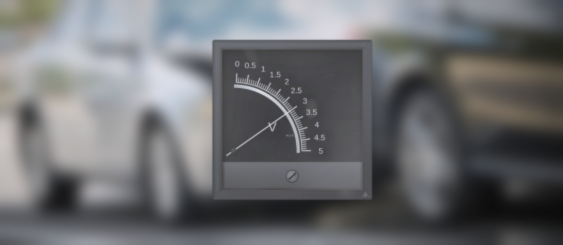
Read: **3** V
